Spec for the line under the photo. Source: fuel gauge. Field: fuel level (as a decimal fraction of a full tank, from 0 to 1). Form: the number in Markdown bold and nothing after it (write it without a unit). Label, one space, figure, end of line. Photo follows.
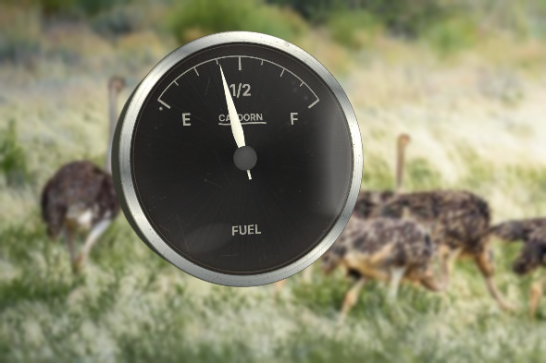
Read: **0.375**
